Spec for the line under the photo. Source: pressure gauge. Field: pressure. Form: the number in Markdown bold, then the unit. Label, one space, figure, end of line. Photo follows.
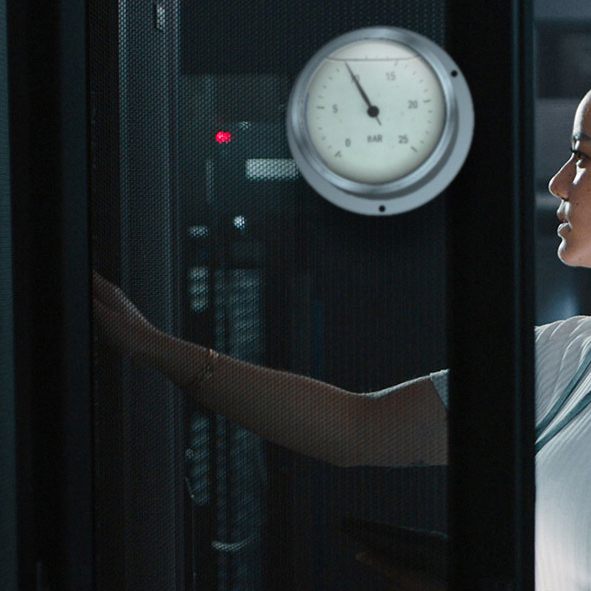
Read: **10** bar
